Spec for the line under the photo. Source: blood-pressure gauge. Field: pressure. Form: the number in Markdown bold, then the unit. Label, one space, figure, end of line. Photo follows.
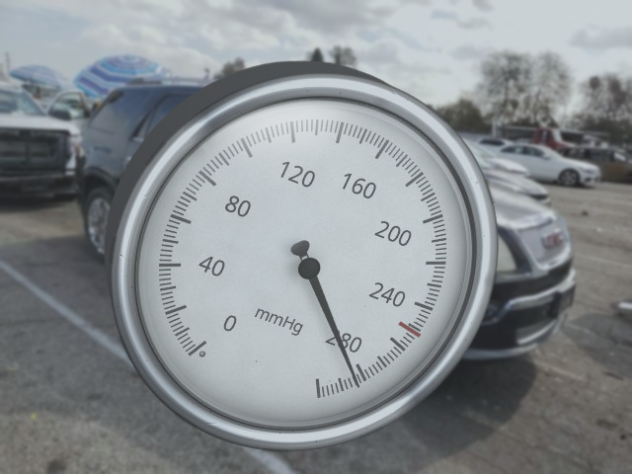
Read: **284** mmHg
